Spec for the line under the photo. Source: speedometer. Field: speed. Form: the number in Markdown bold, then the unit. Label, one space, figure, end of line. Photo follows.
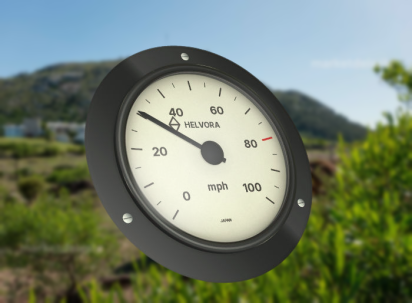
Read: **30** mph
